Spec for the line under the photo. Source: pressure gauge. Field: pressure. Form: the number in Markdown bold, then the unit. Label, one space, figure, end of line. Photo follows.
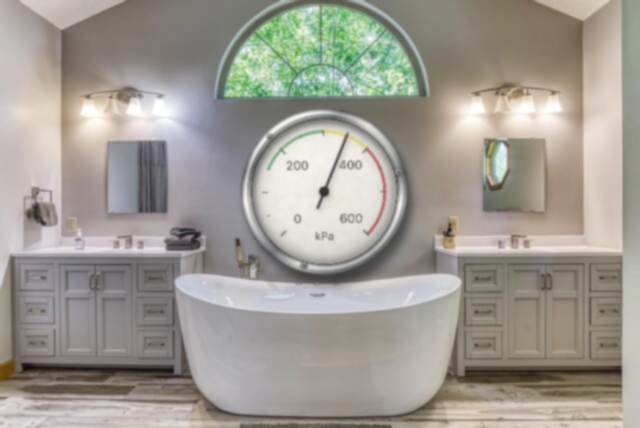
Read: **350** kPa
